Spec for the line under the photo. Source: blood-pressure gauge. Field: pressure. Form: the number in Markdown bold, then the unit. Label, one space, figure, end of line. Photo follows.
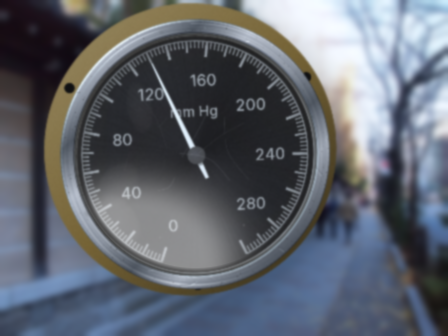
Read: **130** mmHg
